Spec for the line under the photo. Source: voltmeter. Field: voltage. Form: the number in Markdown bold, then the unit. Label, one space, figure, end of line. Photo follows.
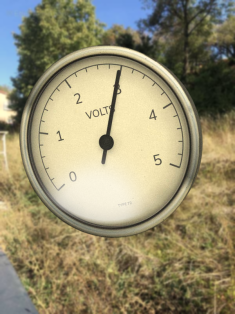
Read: **3** V
